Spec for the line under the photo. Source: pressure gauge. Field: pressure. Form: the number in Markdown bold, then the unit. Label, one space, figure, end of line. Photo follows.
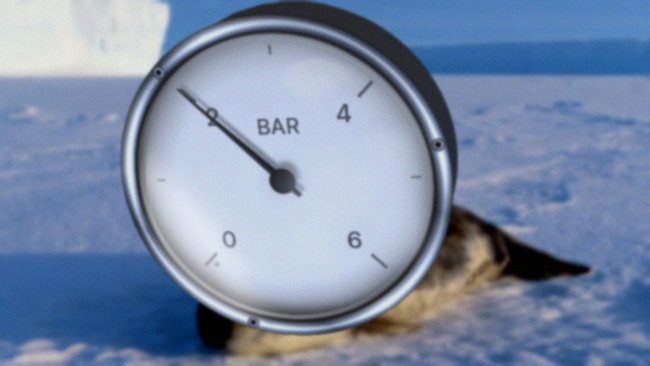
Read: **2** bar
